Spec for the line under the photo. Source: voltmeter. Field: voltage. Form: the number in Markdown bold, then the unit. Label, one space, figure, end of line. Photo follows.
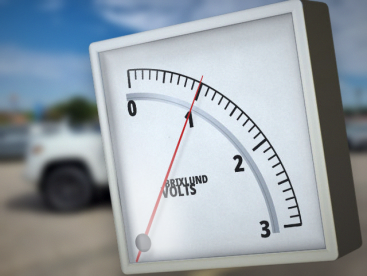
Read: **1** V
